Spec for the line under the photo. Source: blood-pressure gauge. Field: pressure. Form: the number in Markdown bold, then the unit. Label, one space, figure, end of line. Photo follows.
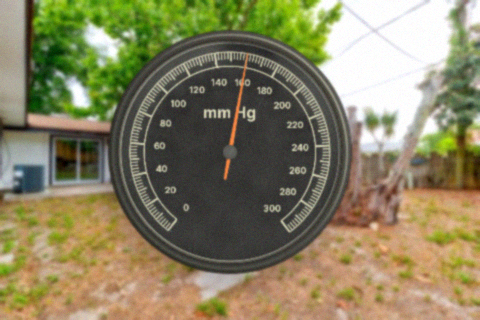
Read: **160** mmHg
